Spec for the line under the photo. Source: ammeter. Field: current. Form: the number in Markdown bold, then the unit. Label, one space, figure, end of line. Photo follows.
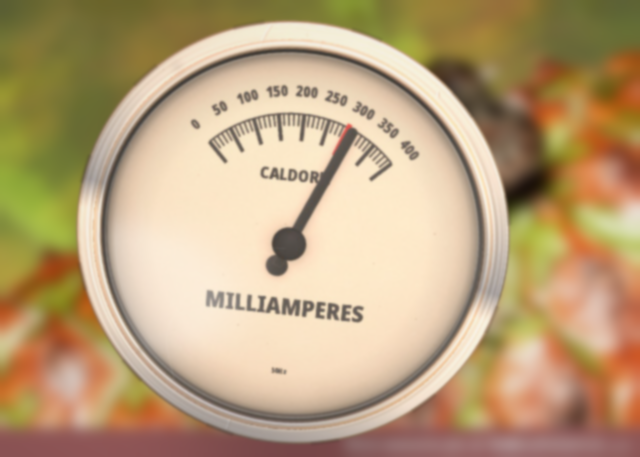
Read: **300** mA
